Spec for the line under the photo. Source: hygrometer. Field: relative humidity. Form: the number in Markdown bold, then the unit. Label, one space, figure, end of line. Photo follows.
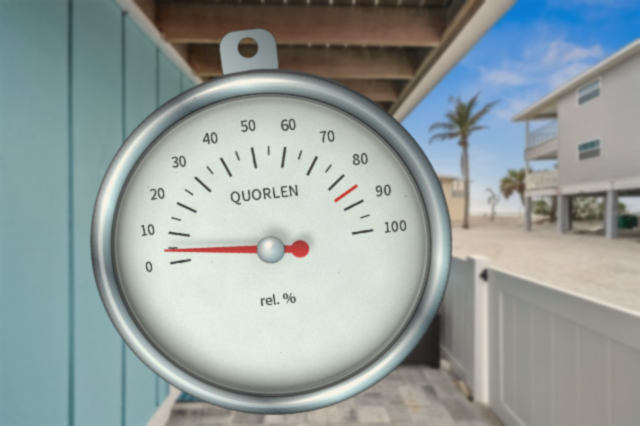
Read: **5** %
